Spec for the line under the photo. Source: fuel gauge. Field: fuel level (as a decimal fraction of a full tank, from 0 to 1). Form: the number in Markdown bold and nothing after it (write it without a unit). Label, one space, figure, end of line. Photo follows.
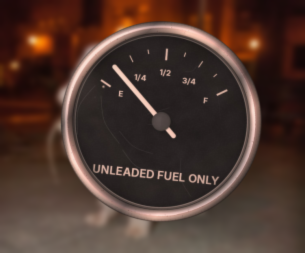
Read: **0.125**
